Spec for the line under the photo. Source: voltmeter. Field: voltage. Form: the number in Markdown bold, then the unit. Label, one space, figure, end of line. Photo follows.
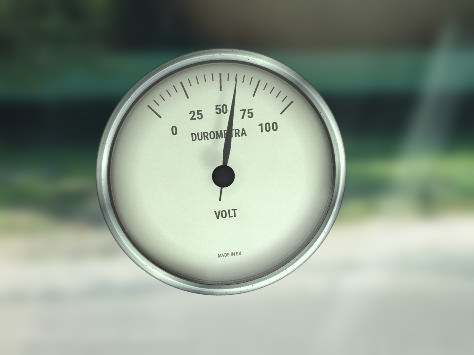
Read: **60** V
